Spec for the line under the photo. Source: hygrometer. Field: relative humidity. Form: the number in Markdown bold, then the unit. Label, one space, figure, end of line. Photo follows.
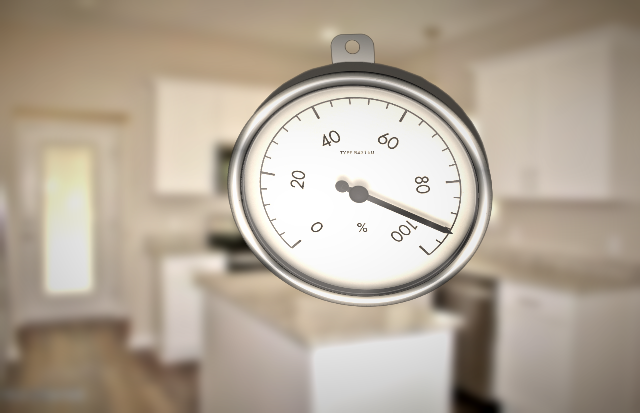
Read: **92** %
